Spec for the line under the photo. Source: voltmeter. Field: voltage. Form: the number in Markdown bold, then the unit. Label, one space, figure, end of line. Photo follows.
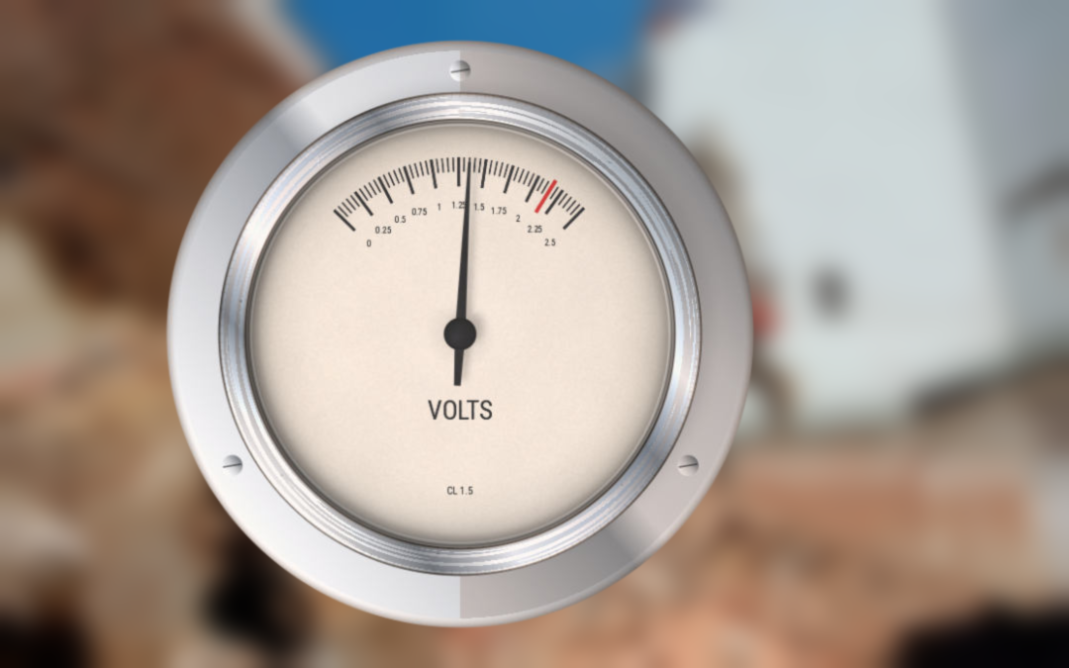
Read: **1.35** V
